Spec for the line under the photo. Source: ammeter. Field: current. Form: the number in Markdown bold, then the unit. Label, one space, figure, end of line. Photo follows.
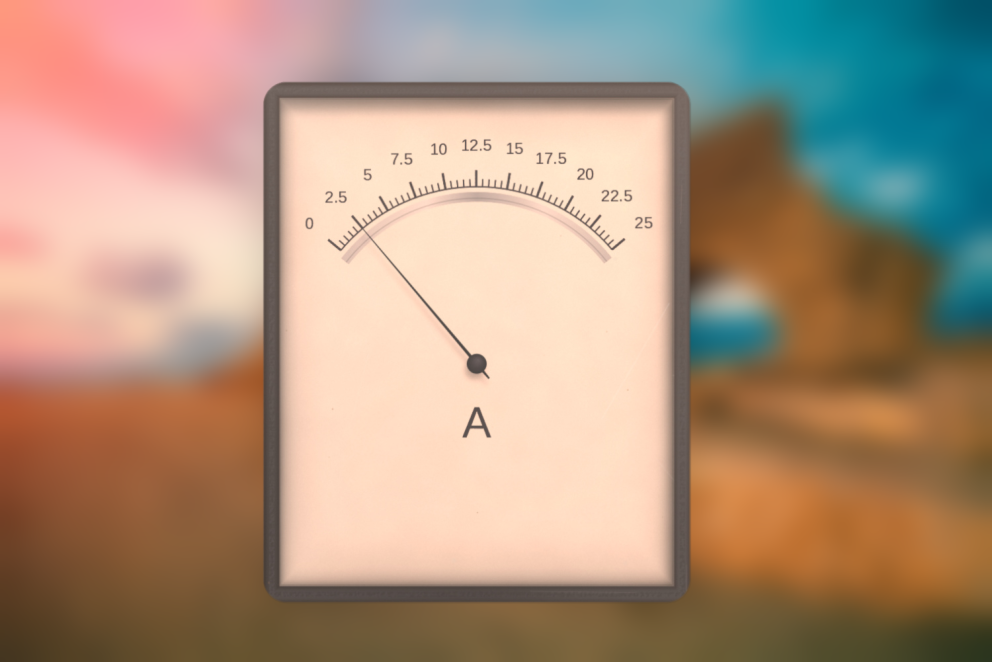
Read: **2.5** A
